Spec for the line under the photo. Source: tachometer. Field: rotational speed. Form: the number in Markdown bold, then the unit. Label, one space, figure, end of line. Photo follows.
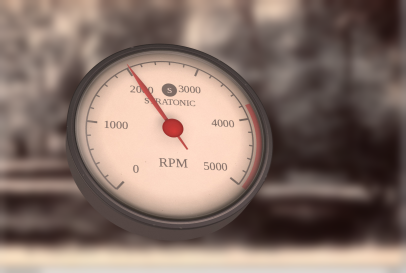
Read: **2000** rpm
